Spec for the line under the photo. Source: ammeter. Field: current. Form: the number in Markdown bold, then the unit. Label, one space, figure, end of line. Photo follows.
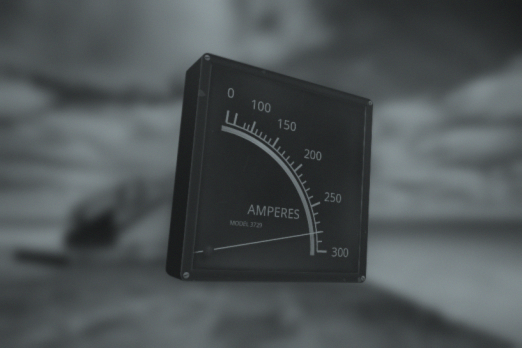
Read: **280** A
